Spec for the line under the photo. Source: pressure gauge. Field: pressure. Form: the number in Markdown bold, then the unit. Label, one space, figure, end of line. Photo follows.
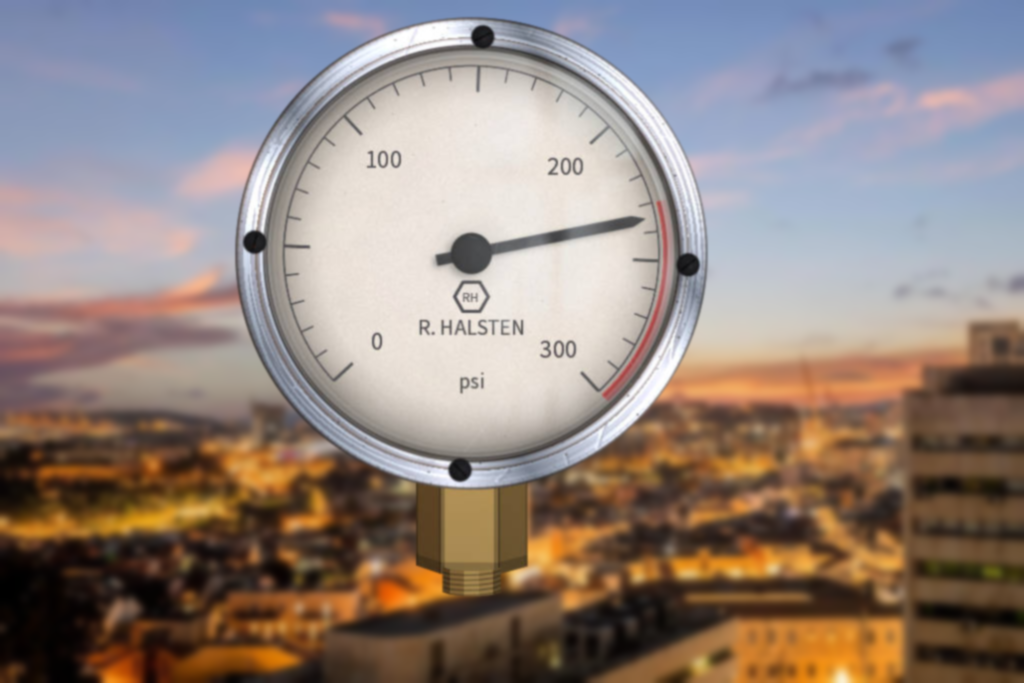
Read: **235** psi
